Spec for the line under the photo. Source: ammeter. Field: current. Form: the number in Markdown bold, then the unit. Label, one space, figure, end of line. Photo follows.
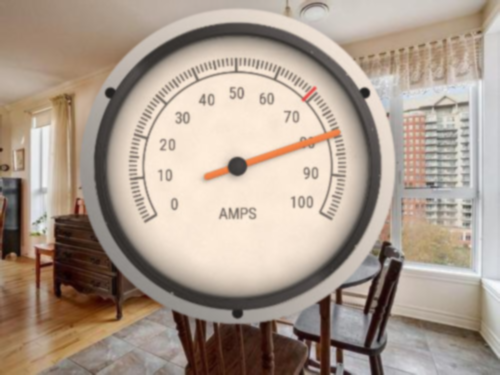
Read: **80** A
